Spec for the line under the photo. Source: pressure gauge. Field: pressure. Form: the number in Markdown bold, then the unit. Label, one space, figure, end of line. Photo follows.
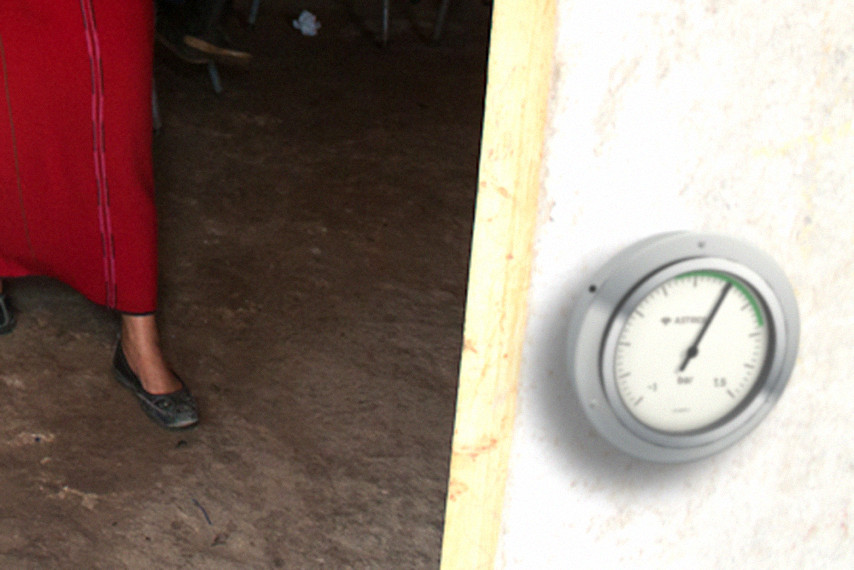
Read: **0.5** bar
